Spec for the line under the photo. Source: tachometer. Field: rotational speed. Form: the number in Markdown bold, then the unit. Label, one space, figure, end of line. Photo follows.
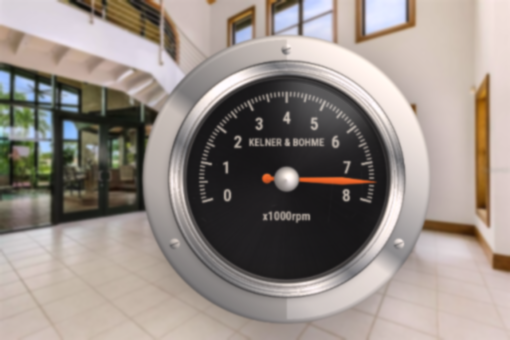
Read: **7500** rpm
